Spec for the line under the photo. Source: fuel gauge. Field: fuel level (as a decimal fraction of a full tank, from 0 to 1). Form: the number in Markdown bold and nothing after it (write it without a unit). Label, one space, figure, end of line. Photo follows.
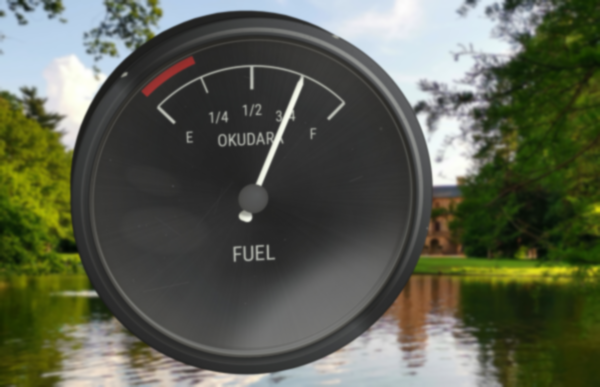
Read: **0.75**
